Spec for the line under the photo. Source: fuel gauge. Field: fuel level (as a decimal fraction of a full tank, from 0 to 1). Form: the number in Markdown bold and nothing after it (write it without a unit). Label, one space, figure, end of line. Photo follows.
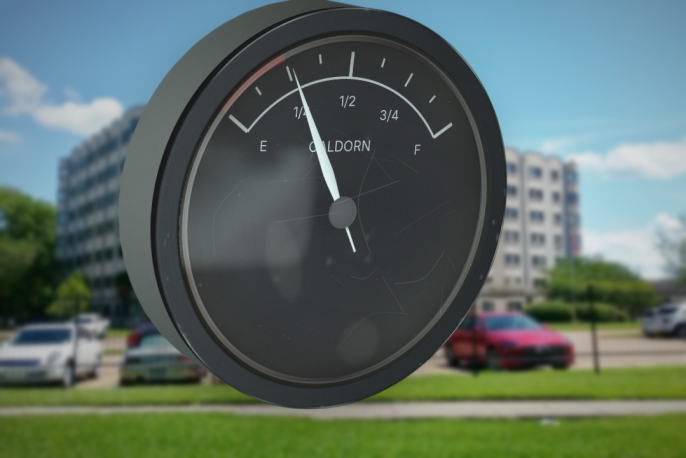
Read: **0.25**
